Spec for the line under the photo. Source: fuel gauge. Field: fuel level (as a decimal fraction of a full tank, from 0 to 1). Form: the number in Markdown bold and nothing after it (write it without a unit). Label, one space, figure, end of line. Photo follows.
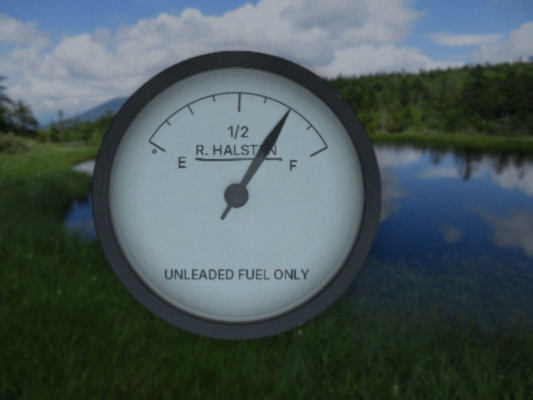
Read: **0.75**
